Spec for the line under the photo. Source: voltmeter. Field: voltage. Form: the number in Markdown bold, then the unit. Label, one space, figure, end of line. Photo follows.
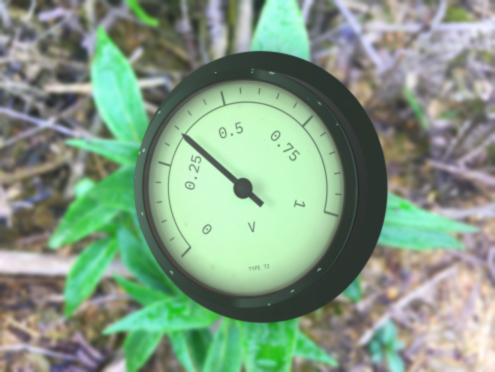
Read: **0.35** V
